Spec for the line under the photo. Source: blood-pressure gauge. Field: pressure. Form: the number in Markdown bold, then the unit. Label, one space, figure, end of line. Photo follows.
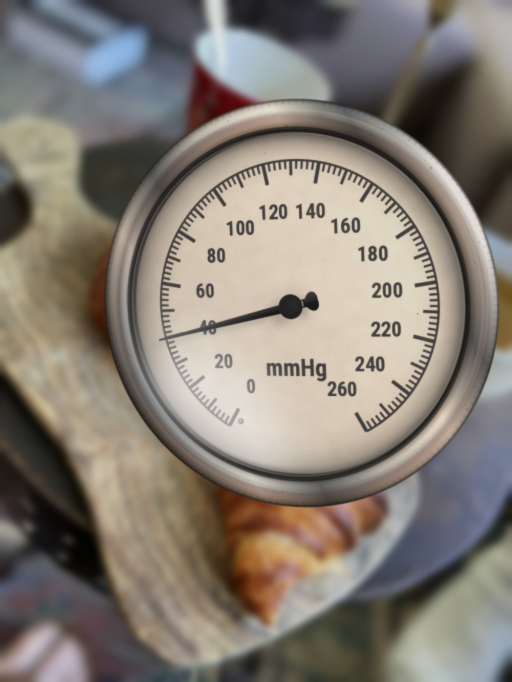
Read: **40** mmHg
